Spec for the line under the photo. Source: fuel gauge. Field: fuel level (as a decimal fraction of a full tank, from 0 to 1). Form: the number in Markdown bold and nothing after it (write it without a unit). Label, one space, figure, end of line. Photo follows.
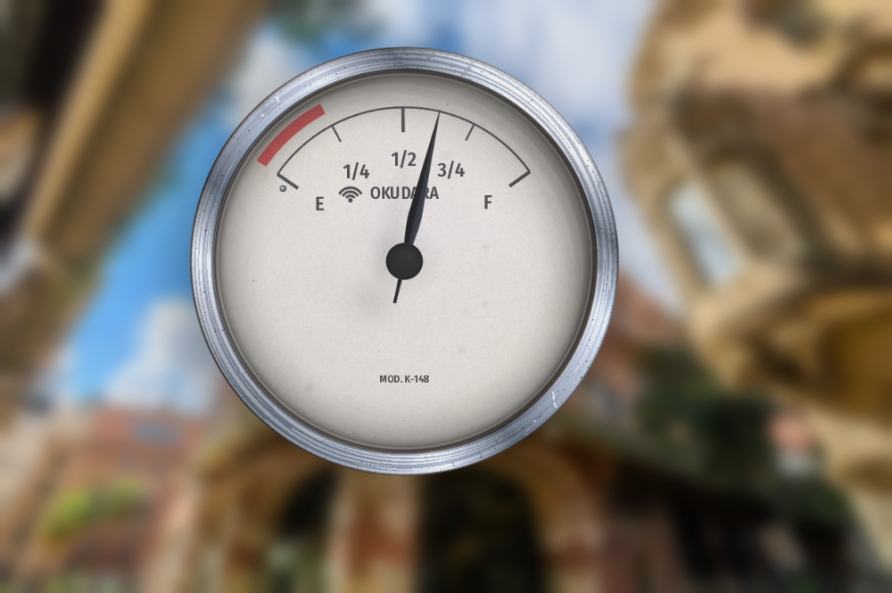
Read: **0.625**
